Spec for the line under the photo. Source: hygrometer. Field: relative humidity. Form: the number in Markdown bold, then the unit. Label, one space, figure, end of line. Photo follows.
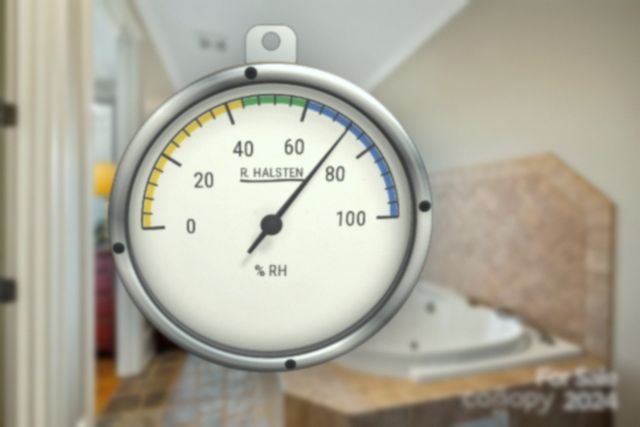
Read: **72** %
